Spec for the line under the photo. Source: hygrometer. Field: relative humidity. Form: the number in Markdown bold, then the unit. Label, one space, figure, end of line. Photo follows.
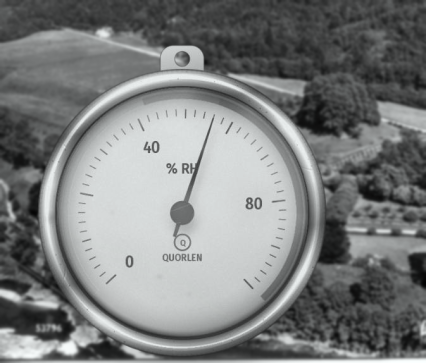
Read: **56** %
